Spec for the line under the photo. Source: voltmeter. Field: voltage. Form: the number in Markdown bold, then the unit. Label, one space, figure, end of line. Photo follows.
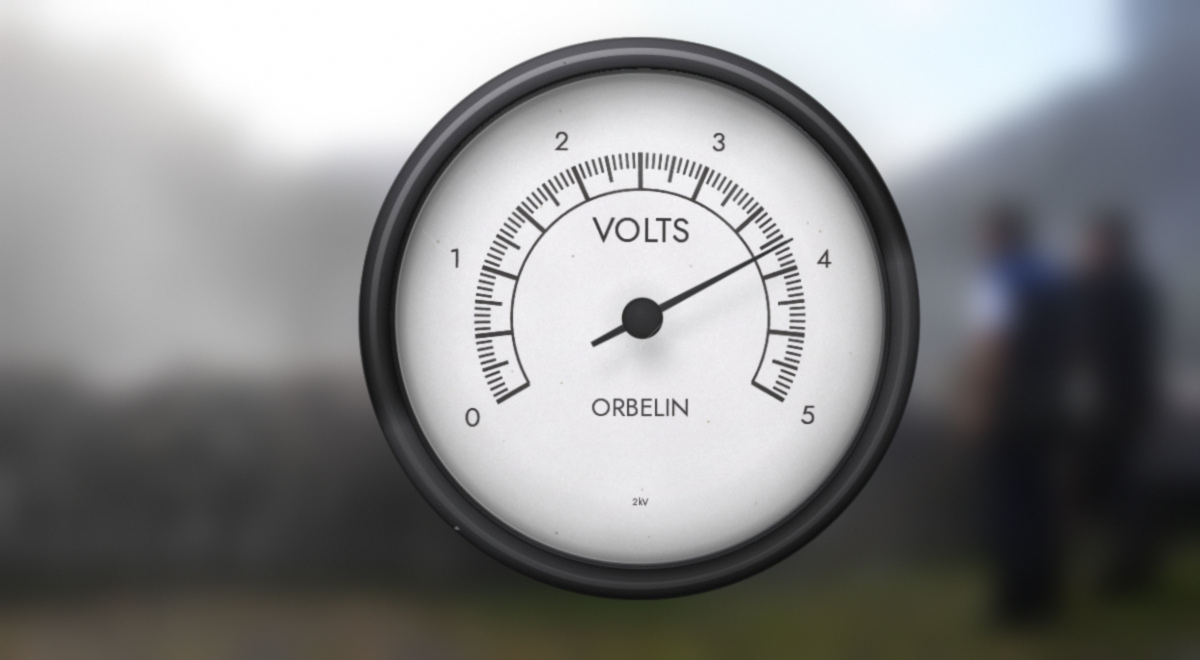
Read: **3.8** V
